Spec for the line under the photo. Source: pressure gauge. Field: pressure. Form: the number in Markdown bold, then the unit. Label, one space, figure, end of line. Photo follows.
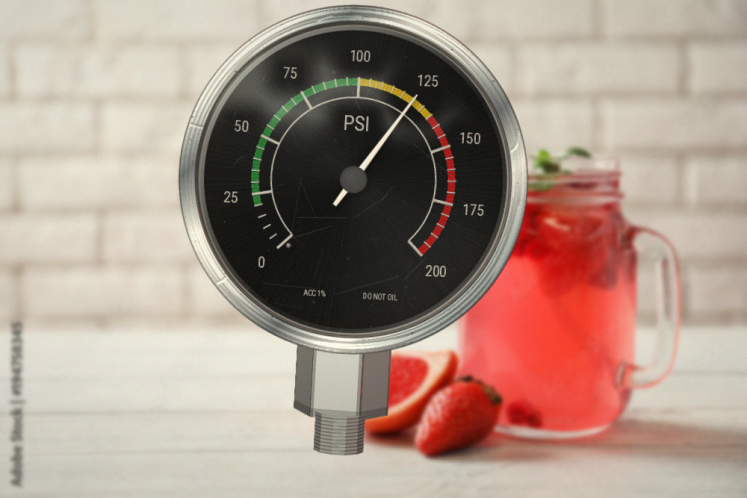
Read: **125** psi
